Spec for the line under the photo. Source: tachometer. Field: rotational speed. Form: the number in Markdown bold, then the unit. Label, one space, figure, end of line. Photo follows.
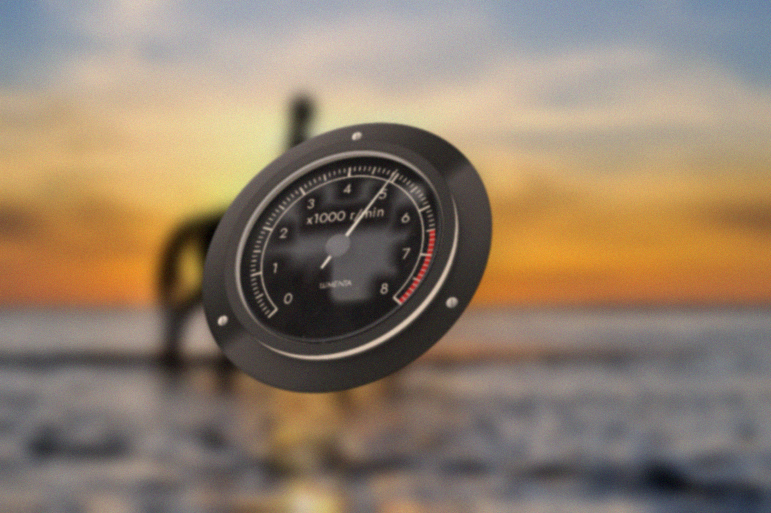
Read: **5000** rpm
